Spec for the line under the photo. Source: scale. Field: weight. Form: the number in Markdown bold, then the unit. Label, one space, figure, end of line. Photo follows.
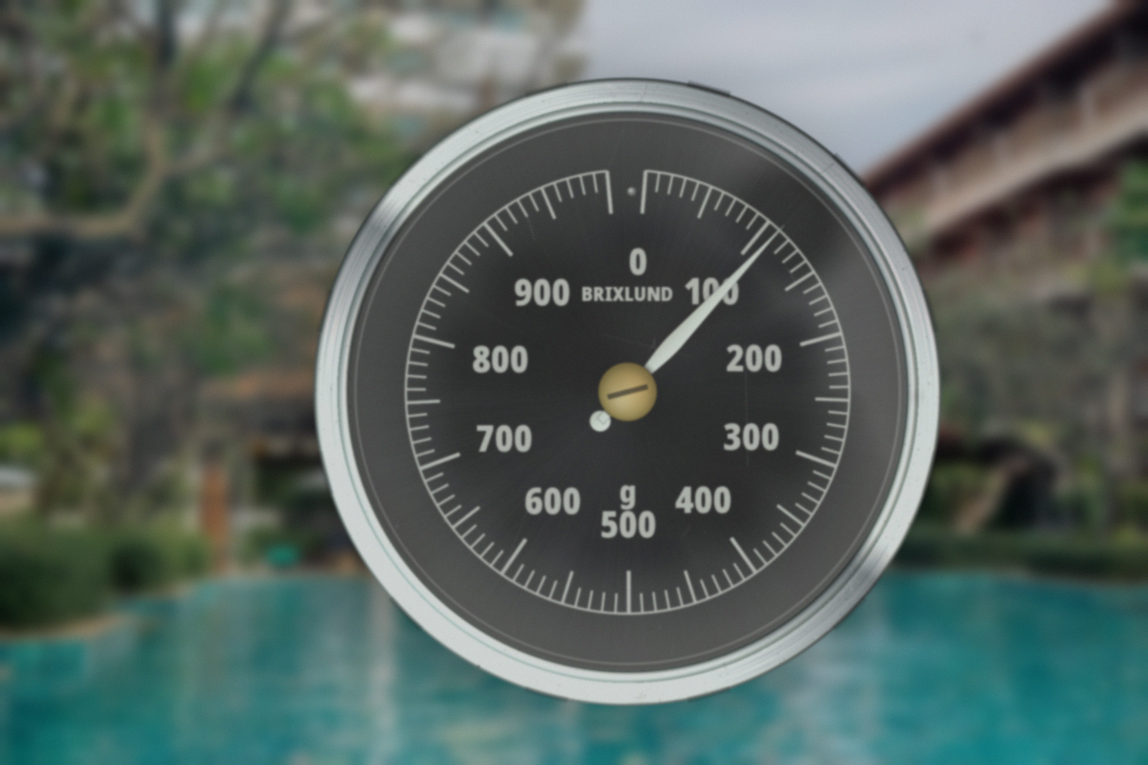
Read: **110** g
